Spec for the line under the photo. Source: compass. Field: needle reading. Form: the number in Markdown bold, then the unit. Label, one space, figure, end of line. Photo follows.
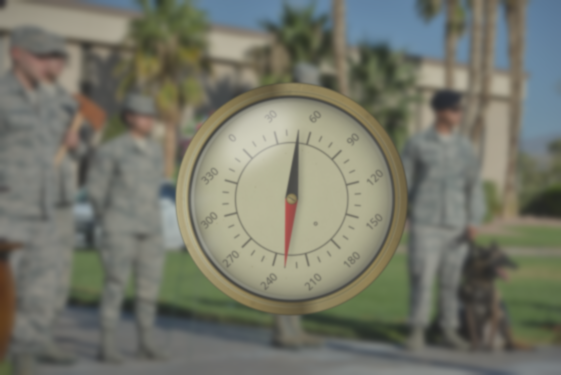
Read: **230** °
